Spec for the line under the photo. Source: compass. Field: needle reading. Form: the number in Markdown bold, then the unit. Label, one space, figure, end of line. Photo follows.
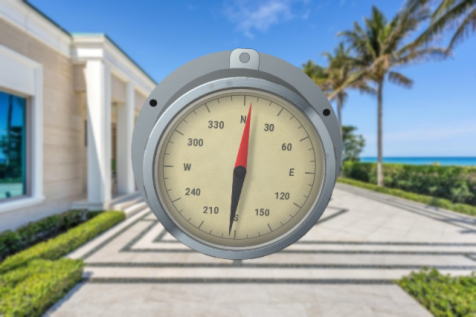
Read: **5** °
